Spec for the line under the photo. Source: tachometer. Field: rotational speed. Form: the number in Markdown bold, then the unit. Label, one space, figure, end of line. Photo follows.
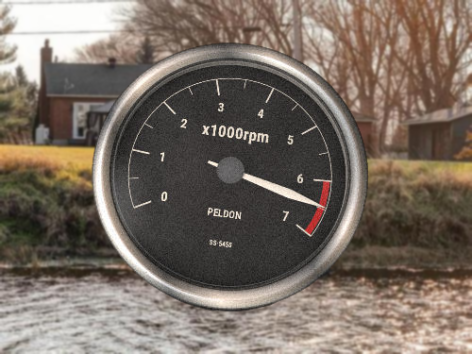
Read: **6500** rpm
